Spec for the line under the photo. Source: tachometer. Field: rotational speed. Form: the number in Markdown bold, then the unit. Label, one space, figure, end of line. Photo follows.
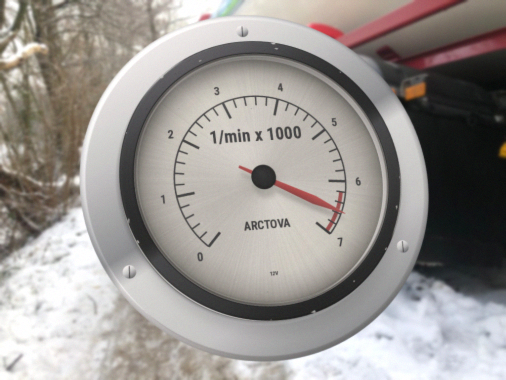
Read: **6600** rpm
